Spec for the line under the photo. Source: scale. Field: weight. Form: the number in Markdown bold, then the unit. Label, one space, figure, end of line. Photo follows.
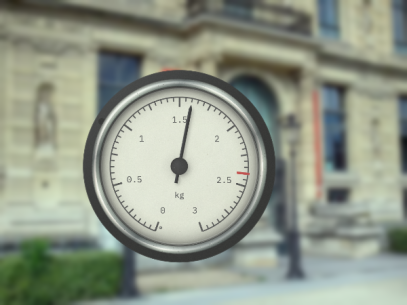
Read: **1.6** kg
